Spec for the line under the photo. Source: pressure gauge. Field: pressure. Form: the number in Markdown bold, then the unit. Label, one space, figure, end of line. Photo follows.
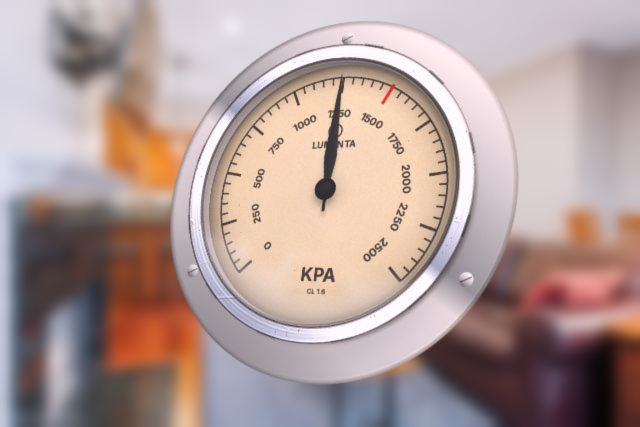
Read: **1250** kPa
